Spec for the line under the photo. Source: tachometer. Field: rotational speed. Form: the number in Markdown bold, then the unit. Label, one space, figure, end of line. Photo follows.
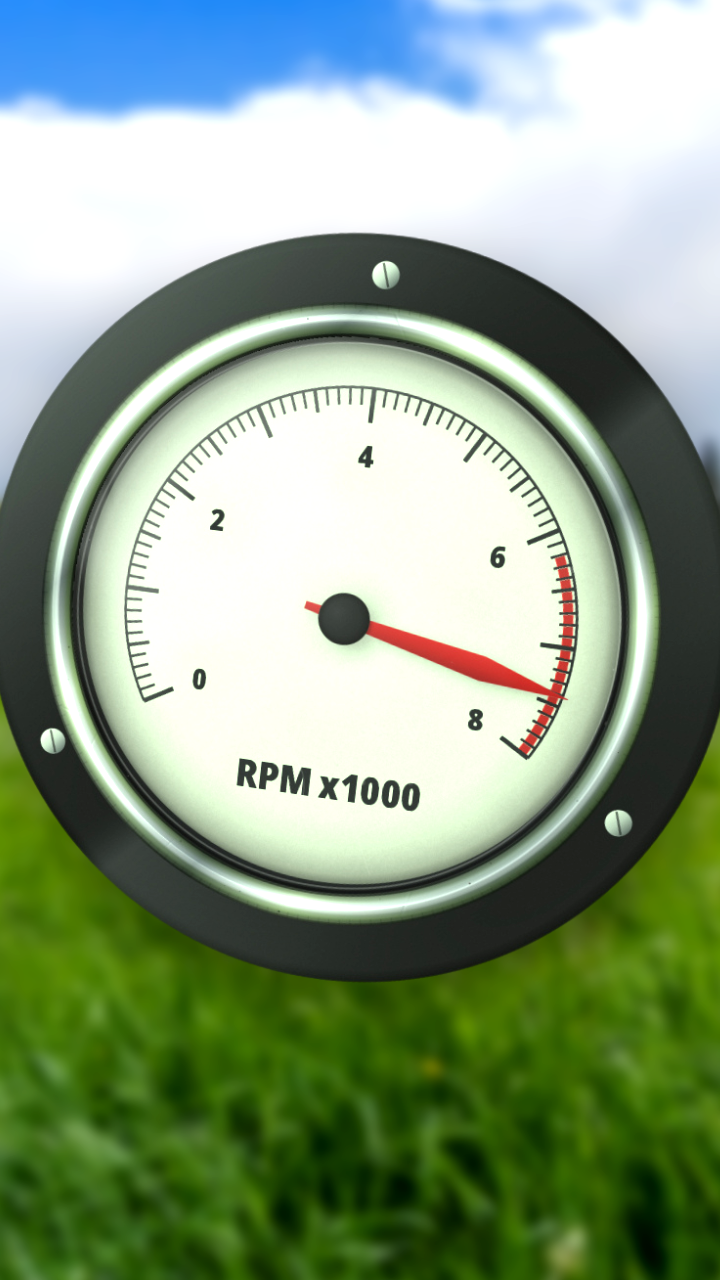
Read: **7400** rpm
